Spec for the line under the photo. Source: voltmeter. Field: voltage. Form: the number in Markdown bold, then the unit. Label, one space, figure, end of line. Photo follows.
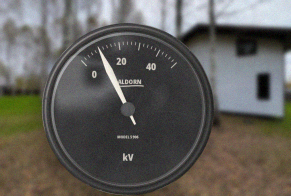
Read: **10** kV
